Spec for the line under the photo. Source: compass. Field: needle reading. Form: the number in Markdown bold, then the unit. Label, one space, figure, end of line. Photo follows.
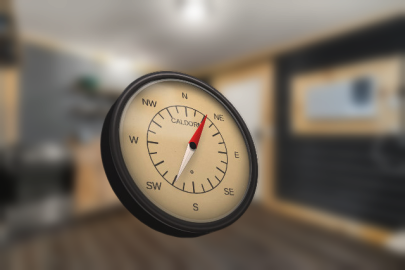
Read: **30** °
